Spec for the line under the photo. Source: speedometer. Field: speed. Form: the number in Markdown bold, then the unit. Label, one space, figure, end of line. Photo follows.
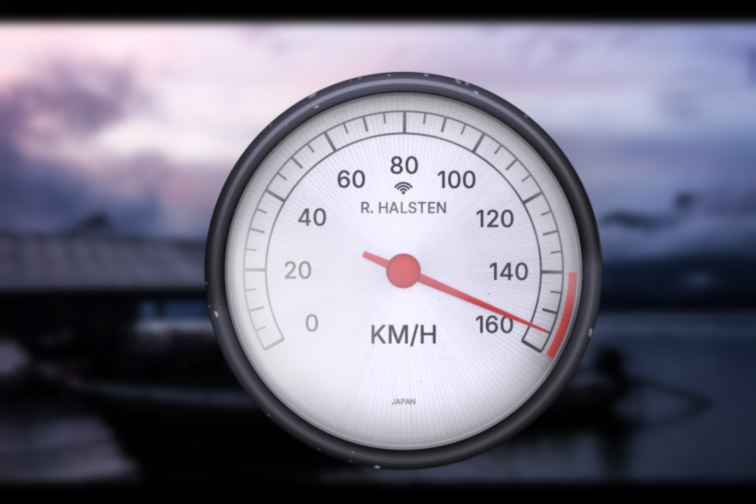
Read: **155** km/h
